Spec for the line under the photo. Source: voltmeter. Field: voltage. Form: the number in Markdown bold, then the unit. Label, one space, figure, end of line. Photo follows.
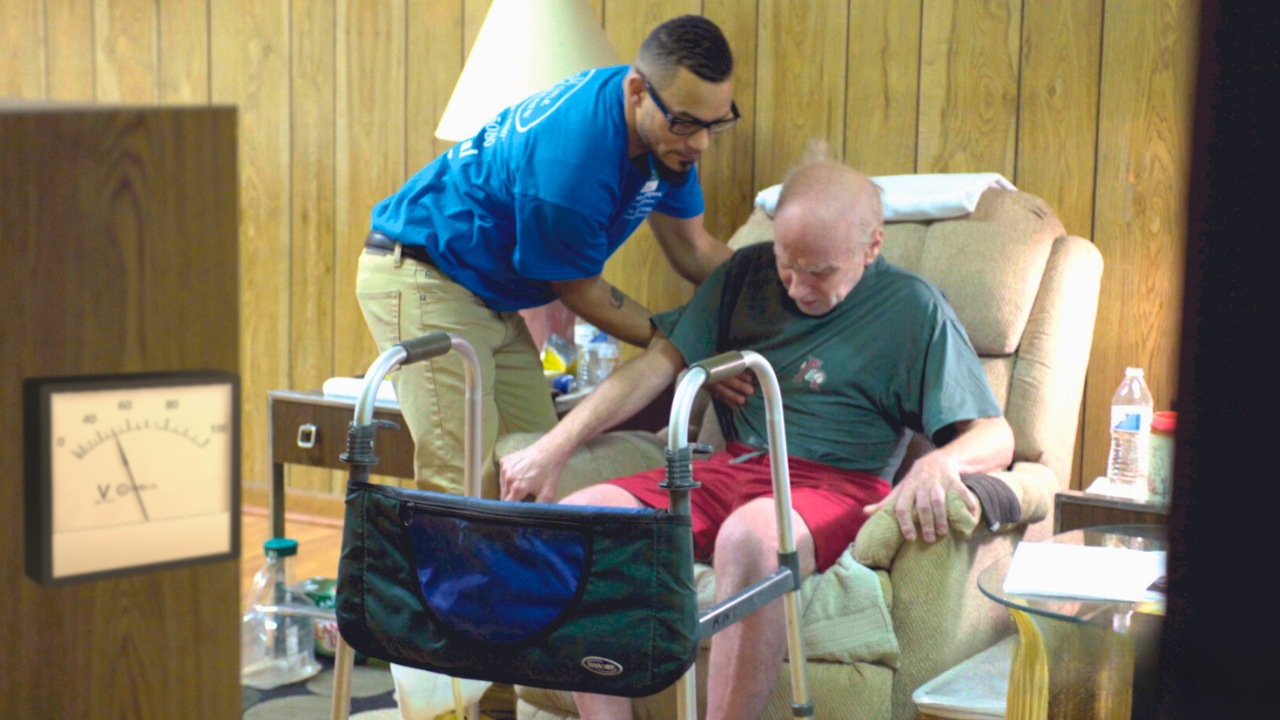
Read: **50** V
